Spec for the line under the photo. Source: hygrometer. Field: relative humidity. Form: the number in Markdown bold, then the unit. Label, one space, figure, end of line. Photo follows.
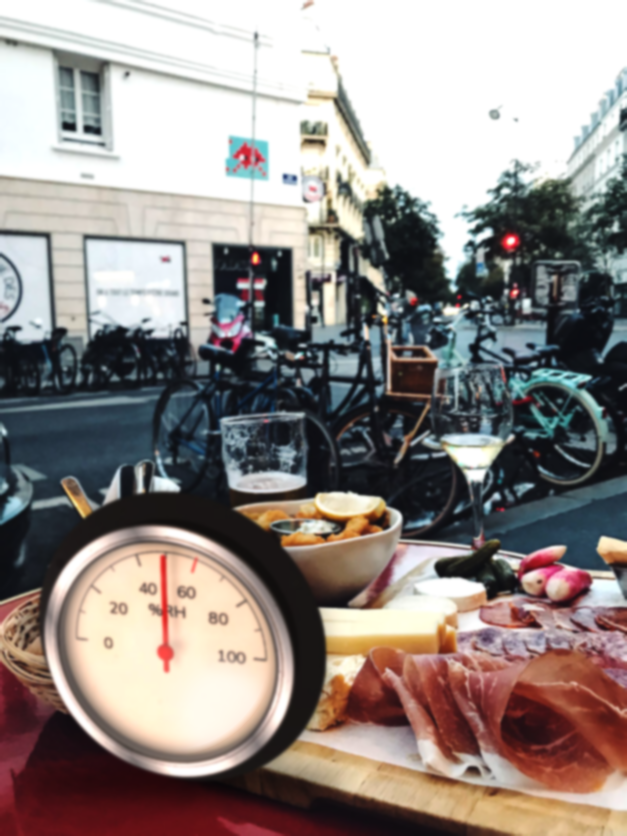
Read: **50** %
